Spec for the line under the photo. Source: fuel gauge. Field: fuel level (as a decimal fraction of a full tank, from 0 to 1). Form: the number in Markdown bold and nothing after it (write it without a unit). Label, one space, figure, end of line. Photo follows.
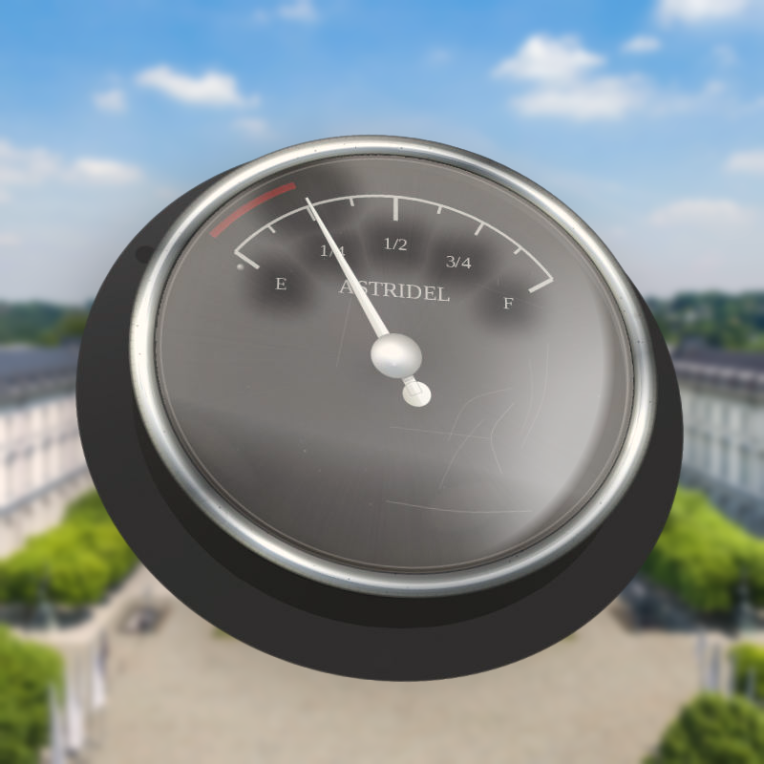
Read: **0.25**
